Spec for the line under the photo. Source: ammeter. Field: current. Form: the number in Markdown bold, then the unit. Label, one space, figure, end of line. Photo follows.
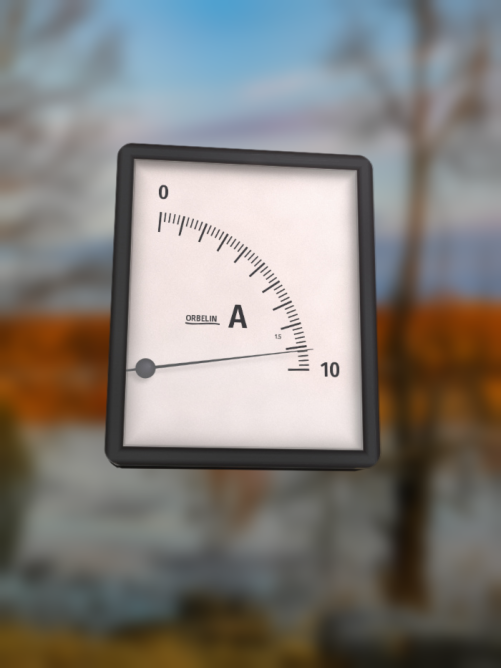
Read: **9.2** A
